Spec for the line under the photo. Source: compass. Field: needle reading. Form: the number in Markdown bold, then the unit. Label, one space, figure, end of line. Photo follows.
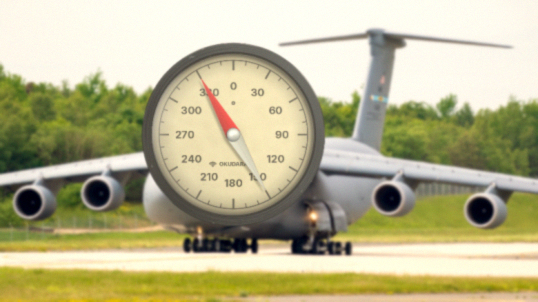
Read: **330** °
